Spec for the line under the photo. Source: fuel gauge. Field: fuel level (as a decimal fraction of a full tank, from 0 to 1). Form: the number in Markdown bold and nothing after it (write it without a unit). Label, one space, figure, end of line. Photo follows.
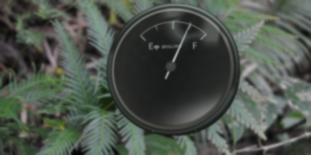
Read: **0.75**
